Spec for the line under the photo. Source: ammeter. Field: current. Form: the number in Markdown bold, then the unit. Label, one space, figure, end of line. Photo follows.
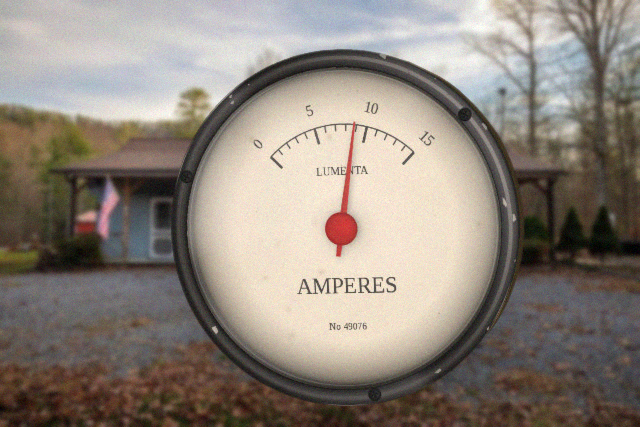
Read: **9** A
